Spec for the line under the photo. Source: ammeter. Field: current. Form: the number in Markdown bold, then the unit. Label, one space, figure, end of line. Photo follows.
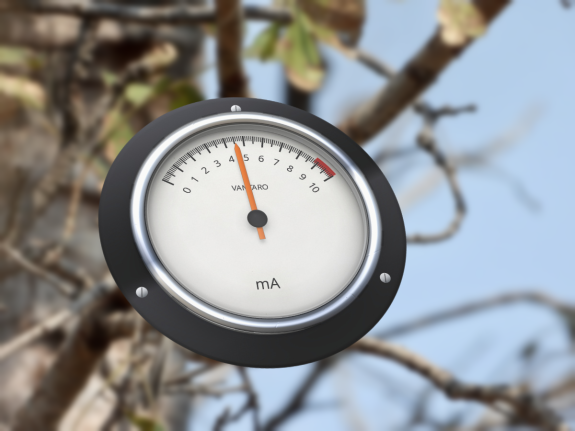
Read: **4.5** mA
